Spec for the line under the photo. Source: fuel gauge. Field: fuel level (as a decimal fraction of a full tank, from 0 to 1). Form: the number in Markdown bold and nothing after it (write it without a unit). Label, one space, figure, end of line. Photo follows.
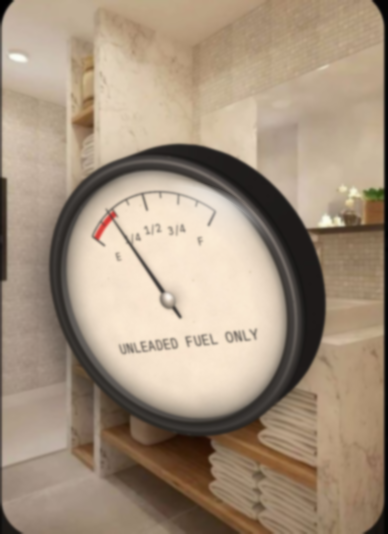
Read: **0.25**
